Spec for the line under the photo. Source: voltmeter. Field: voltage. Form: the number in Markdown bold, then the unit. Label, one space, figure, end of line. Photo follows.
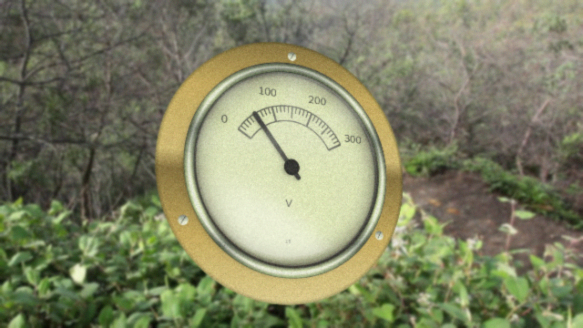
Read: **50** V
